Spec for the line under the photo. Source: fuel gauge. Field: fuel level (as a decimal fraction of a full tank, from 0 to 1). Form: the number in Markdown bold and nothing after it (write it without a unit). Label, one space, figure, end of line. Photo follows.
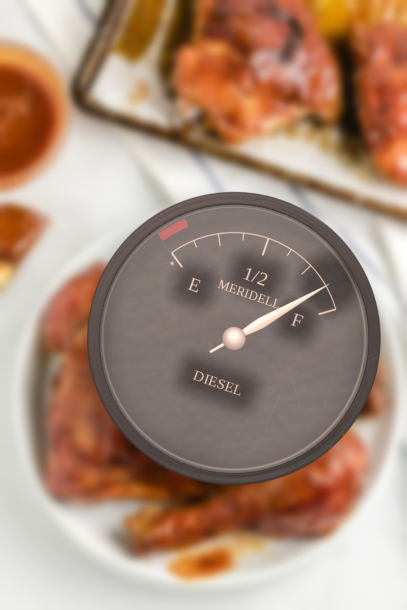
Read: **0.875**
